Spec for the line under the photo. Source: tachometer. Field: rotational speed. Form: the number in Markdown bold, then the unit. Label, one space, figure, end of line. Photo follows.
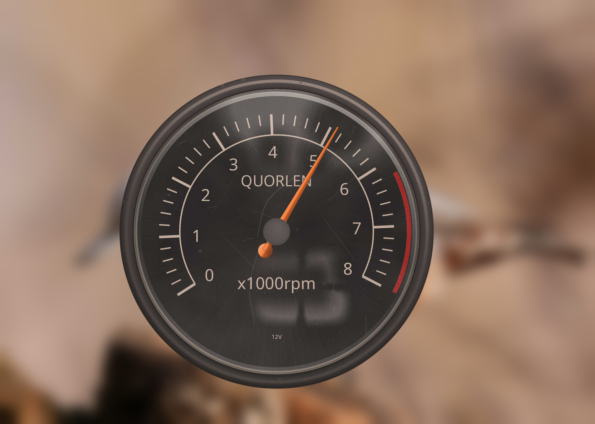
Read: **5100** rpm
